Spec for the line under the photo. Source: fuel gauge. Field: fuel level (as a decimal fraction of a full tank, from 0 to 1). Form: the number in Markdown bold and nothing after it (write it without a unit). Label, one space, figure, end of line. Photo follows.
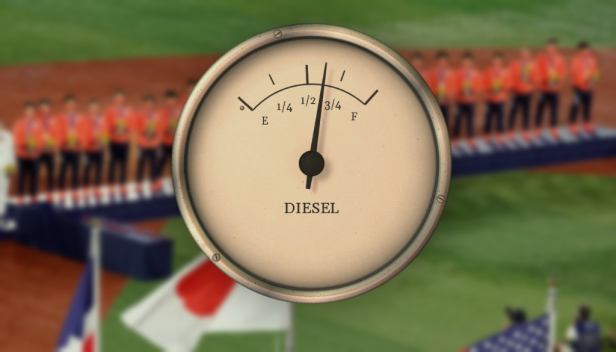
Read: **0.625**
